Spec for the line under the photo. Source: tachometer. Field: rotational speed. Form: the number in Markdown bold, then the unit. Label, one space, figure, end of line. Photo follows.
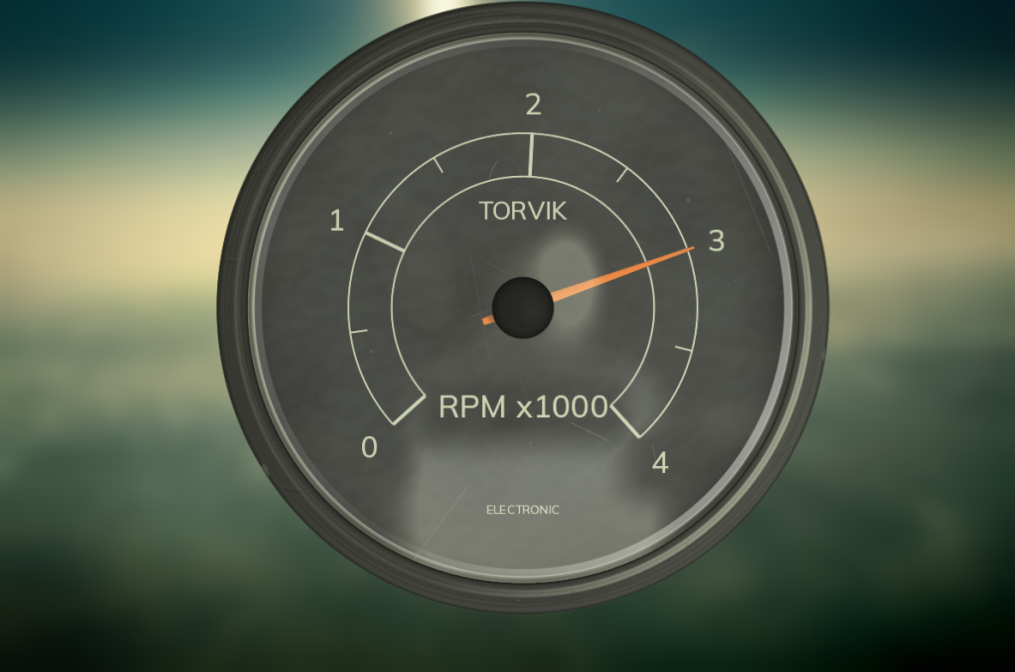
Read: **3000** rpm
